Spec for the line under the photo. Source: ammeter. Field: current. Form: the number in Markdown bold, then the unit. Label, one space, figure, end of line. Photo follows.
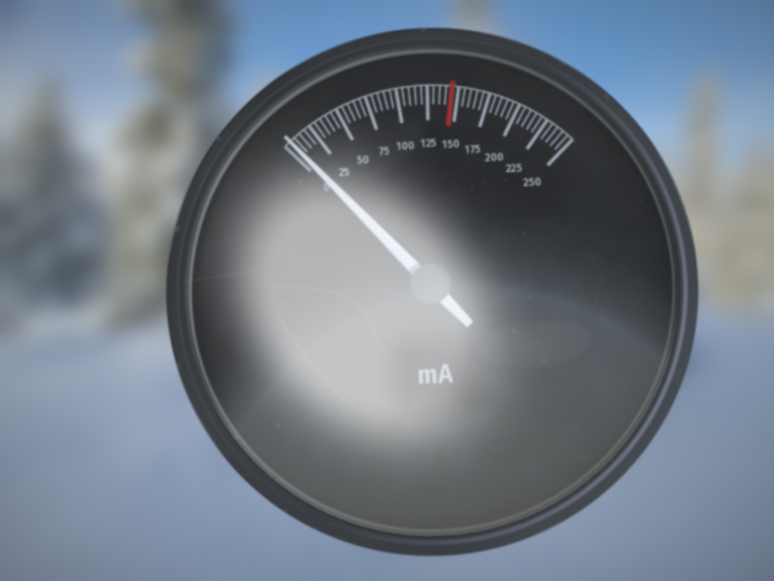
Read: **5** mA
